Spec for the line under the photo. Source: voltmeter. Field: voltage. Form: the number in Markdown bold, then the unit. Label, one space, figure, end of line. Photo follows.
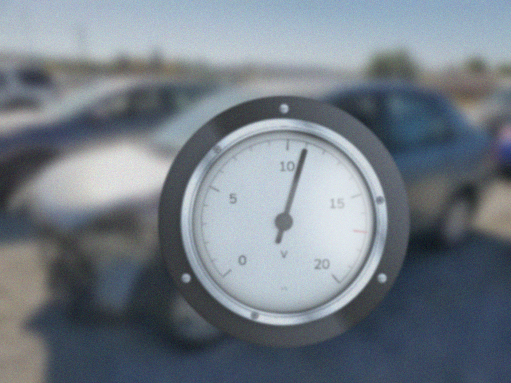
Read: **11** V
